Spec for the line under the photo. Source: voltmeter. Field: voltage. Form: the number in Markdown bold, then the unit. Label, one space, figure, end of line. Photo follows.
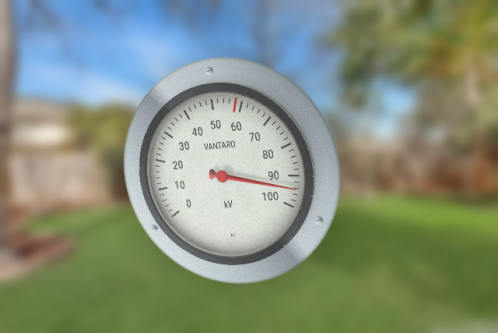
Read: **94** kV
